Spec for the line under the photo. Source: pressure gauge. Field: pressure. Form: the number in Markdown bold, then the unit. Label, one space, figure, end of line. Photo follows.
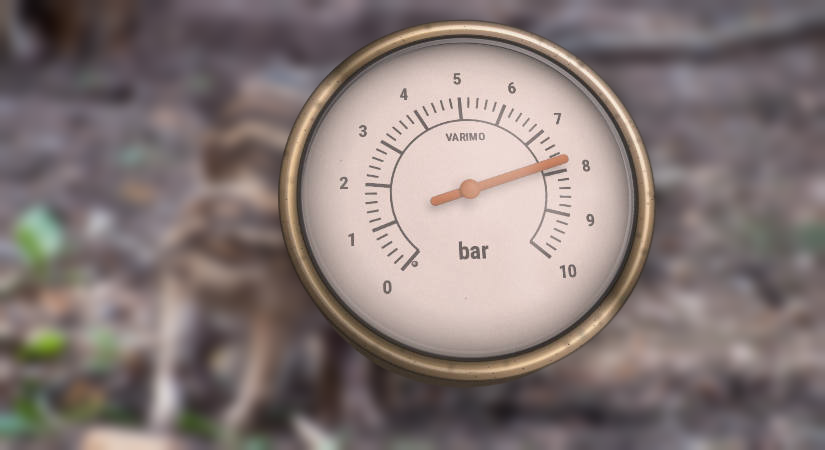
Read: **7.8** bar
